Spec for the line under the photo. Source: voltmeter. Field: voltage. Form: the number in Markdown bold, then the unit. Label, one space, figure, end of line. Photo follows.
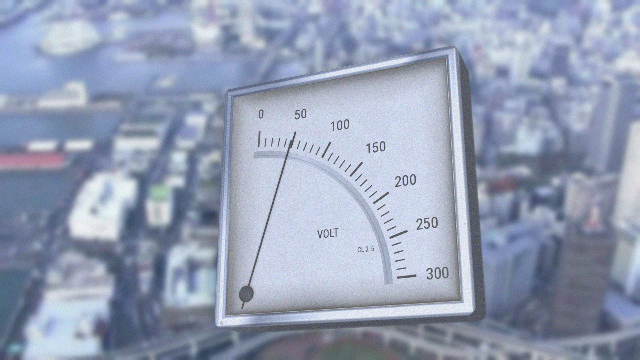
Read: **50** V
